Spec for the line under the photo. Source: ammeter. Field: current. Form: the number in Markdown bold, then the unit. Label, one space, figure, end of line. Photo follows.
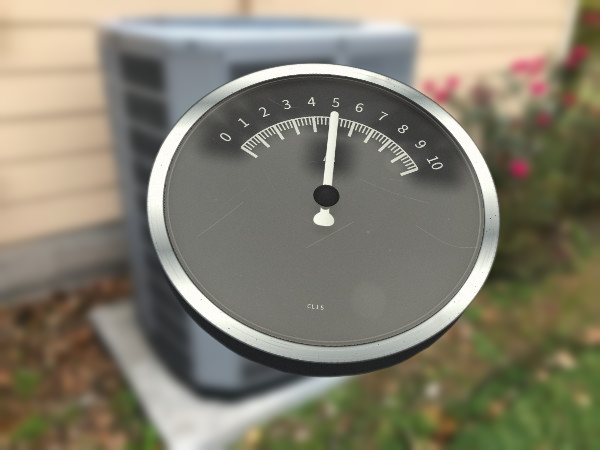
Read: **5** A
